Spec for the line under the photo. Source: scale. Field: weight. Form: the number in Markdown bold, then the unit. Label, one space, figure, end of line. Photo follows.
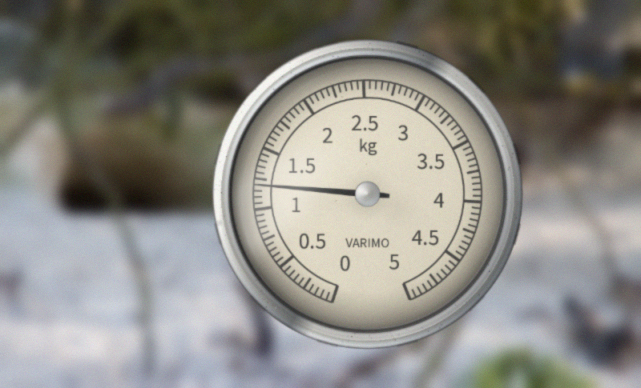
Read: **1.2** kg
